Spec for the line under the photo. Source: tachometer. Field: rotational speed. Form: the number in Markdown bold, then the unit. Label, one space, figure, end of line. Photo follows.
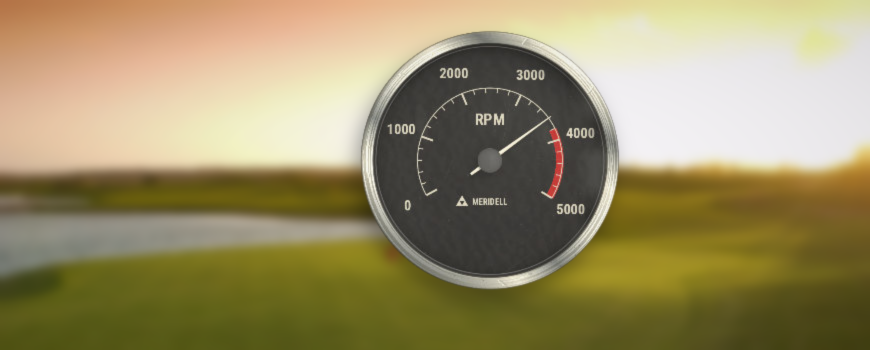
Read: **3600** rpm
